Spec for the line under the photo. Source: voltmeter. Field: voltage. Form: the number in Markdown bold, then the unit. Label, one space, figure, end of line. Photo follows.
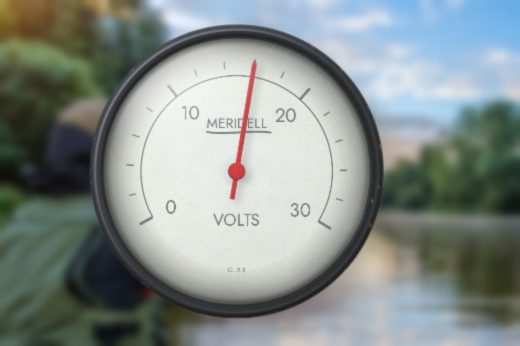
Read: **16** V
